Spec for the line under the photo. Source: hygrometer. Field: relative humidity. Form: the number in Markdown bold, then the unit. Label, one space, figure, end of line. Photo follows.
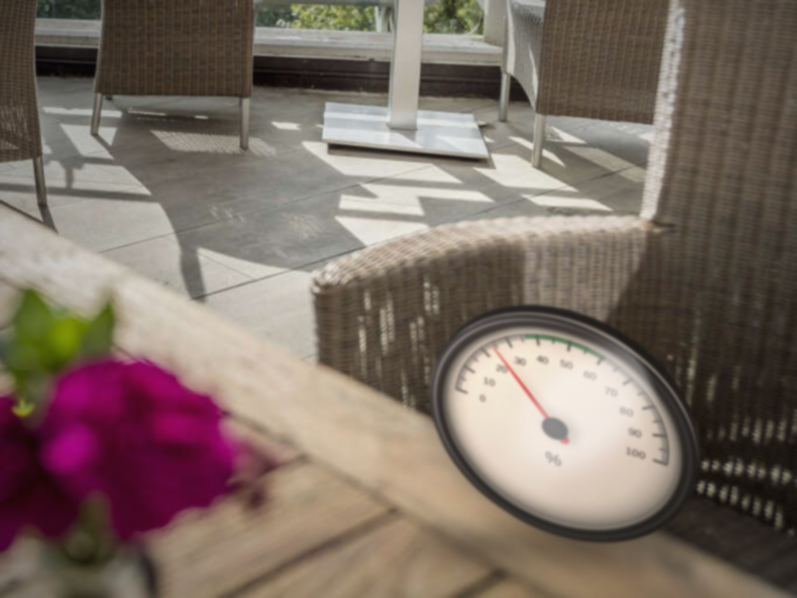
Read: **25** %
